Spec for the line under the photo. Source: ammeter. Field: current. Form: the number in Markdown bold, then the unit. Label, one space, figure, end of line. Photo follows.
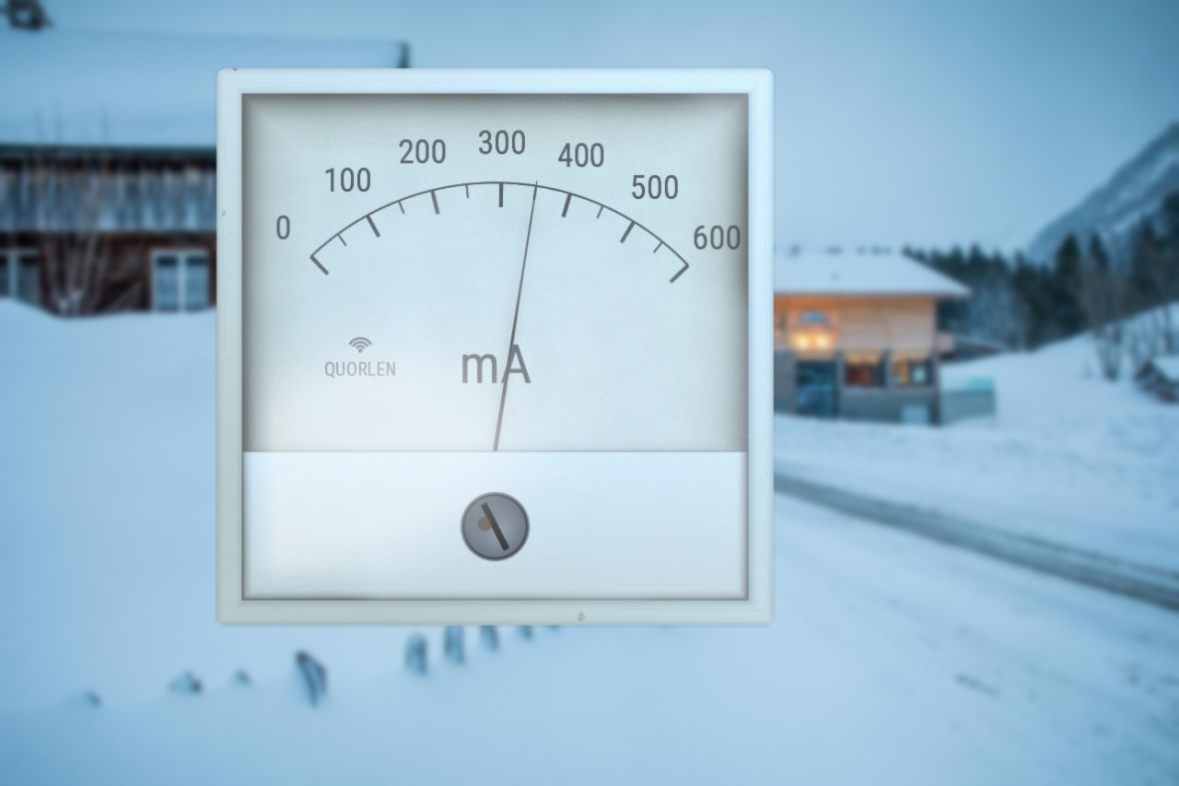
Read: **350** mA
